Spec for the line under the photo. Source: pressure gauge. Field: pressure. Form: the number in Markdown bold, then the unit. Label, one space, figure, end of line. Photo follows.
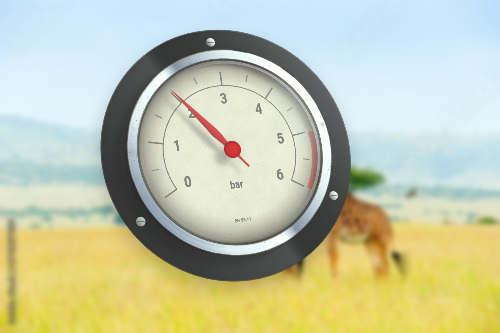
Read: **2** bar
